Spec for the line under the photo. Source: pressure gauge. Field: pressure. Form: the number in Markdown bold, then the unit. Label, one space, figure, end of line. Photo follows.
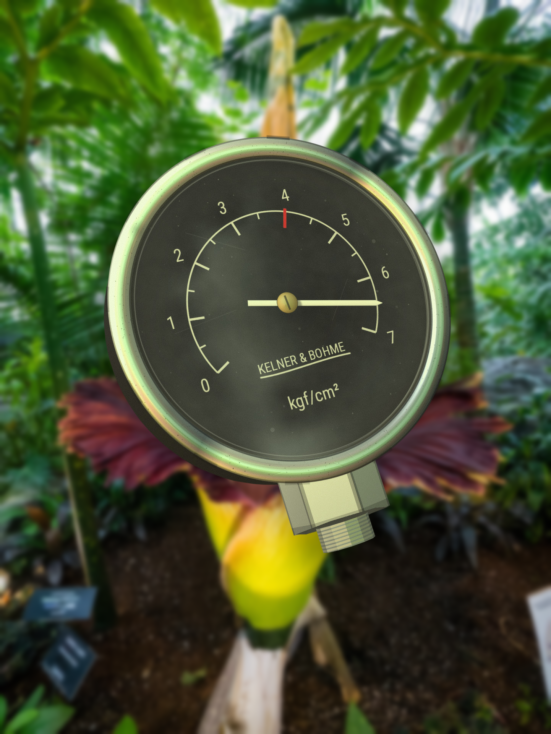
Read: **6.5** kg/cm²
